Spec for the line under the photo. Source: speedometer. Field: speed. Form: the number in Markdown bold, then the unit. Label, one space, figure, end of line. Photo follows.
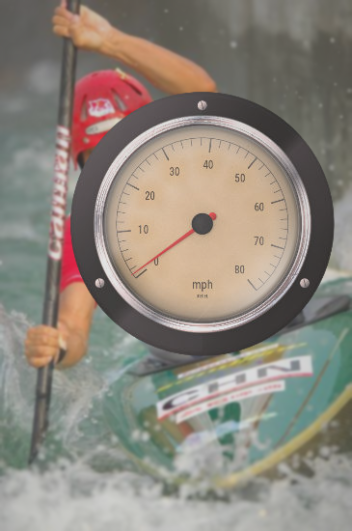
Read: **1** mph
